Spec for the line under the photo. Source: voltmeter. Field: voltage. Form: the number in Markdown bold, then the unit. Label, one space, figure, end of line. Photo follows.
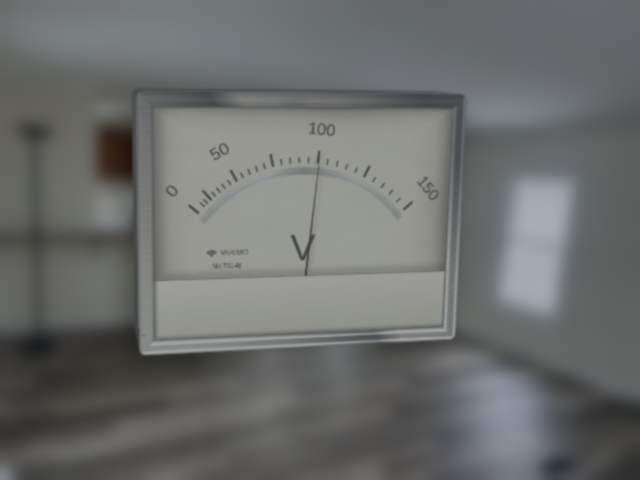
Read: **100** V
